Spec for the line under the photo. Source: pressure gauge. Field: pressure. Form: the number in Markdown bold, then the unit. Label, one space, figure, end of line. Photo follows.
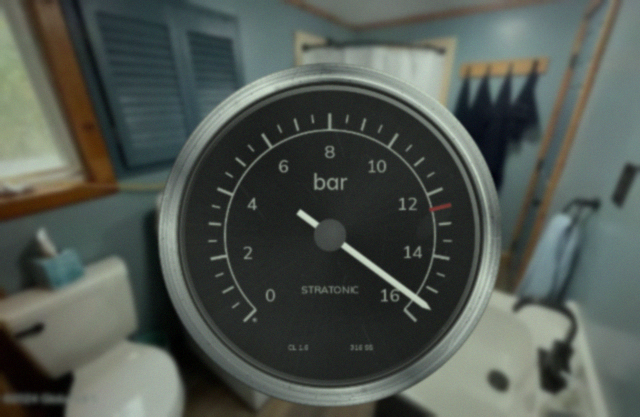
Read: **15.5** bar
